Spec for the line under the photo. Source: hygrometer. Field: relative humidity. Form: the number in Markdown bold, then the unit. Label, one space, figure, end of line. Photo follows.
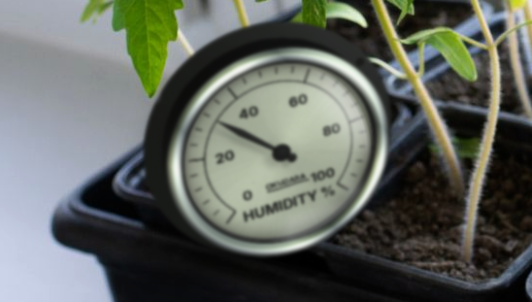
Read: **32** %
